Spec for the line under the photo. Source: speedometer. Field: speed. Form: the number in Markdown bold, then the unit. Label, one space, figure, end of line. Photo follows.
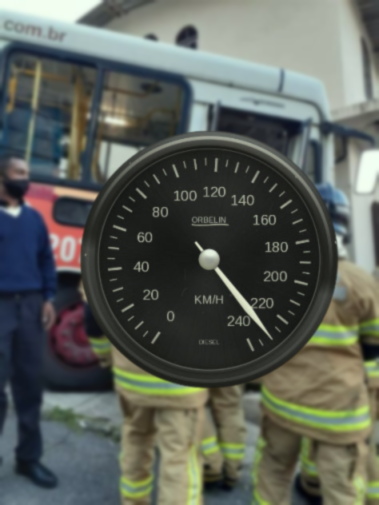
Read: **230** km/h
